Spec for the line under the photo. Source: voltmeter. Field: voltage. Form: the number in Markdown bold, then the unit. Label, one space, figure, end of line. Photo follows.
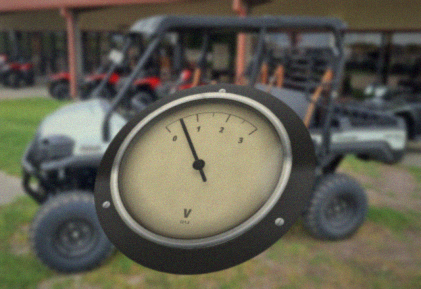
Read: **0.5** V
